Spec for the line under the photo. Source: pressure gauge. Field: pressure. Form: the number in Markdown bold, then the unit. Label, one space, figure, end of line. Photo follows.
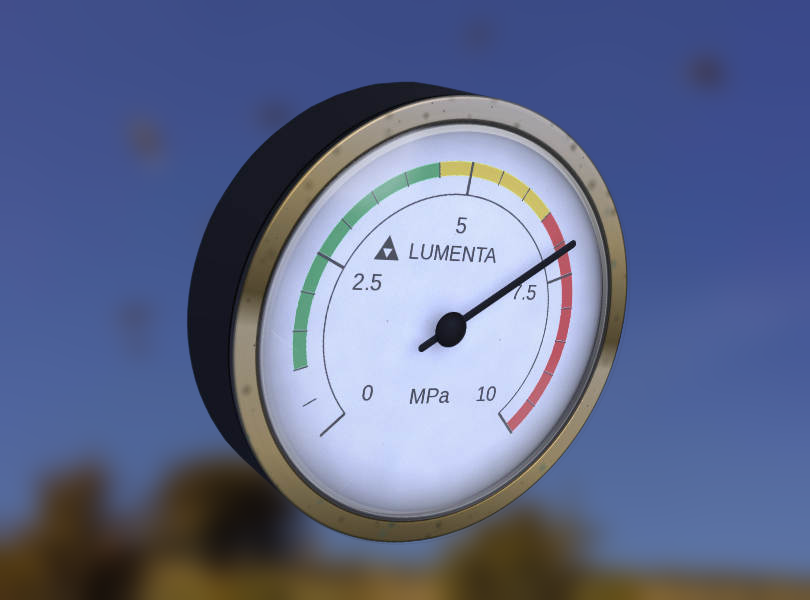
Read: **7** MPa
